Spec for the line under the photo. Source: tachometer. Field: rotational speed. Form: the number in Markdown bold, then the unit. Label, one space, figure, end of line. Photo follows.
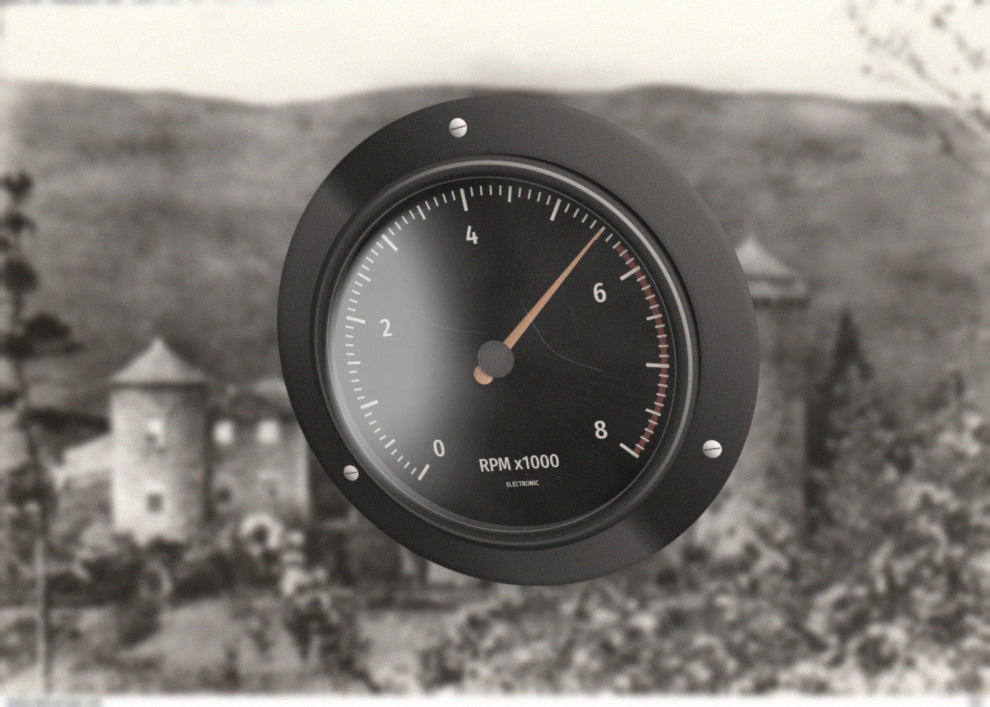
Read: **5500** rpm
